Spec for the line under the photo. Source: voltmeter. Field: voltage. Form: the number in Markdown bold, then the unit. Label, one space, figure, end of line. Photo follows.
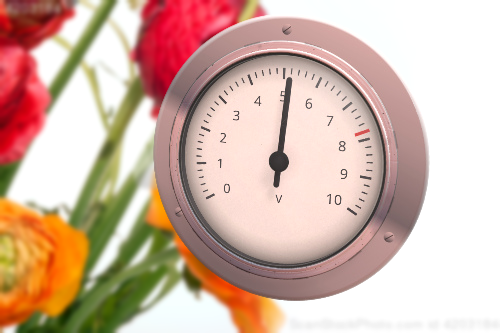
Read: **5.2** V
